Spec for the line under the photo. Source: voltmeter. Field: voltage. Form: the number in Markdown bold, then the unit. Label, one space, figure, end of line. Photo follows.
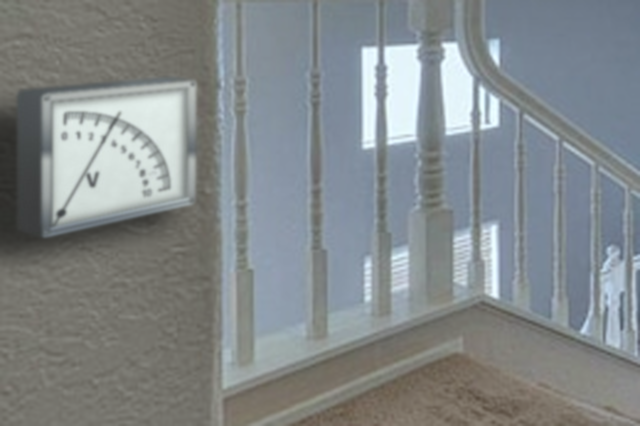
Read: **3** V
